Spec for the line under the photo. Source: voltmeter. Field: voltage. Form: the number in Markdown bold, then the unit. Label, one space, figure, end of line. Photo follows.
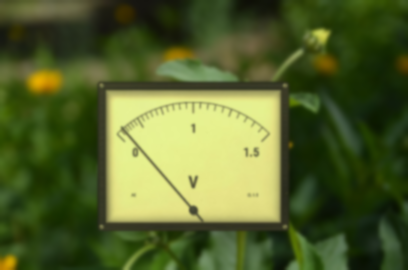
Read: **0.25** V
